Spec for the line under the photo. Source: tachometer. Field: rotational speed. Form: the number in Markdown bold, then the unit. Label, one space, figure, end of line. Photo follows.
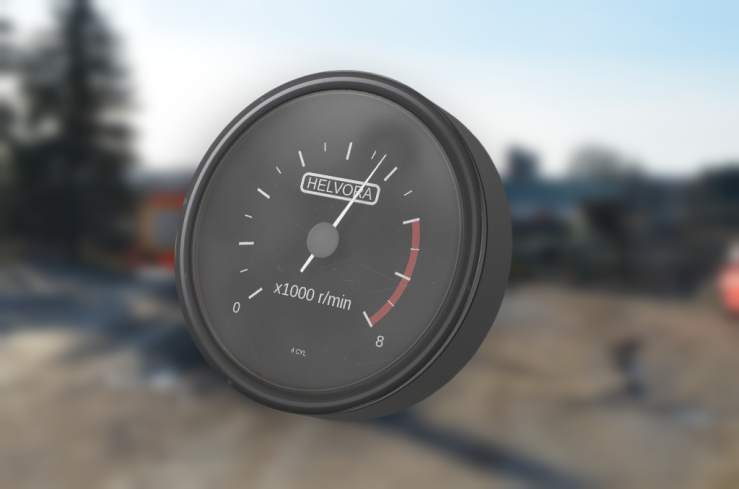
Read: **4750** rpm
